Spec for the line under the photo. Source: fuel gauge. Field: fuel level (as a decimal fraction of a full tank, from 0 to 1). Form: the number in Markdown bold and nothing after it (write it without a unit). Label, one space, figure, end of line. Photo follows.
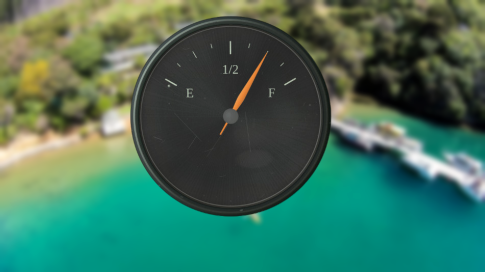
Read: **0.75**
